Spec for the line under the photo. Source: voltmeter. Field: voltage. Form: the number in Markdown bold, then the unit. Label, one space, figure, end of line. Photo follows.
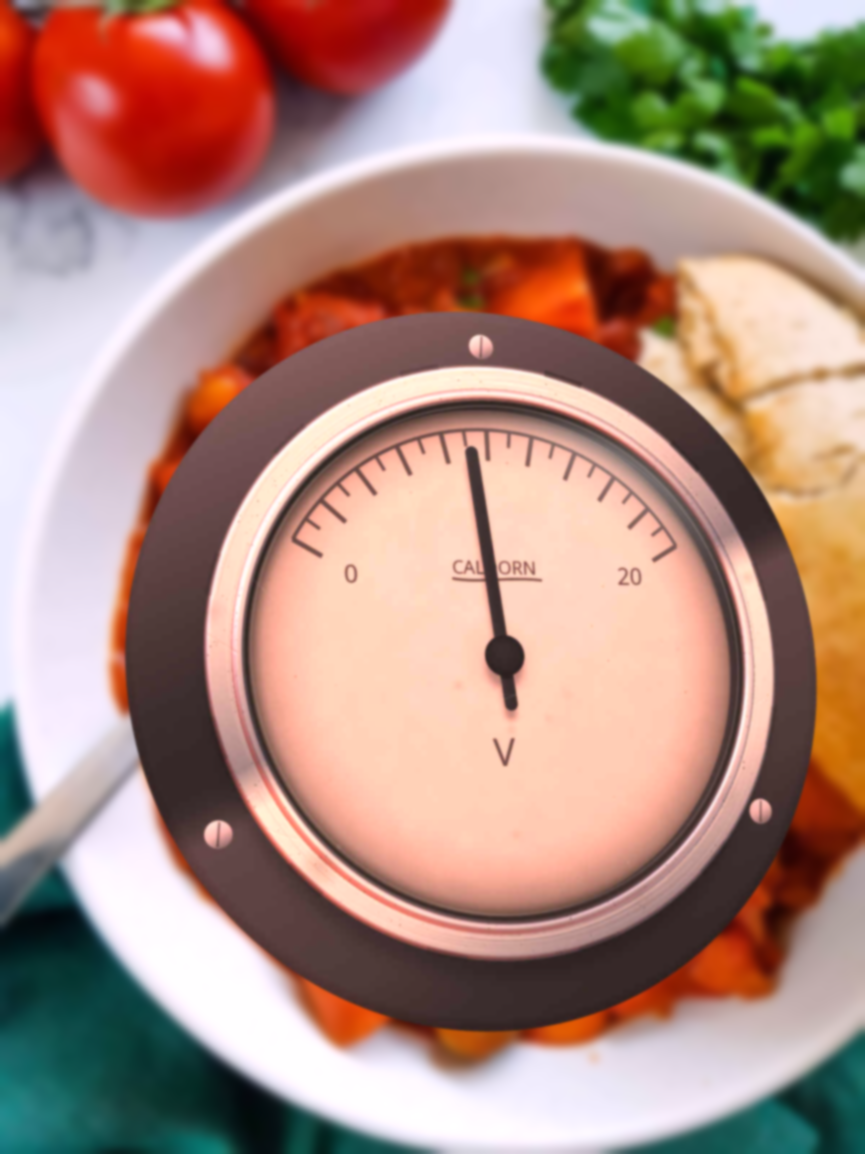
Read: **9** V
